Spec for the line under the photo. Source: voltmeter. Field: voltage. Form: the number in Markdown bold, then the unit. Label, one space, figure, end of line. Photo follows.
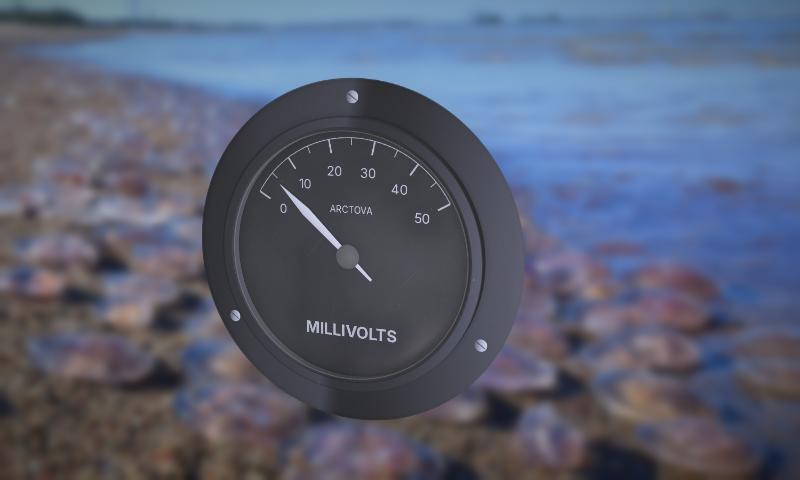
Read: **5** mV
